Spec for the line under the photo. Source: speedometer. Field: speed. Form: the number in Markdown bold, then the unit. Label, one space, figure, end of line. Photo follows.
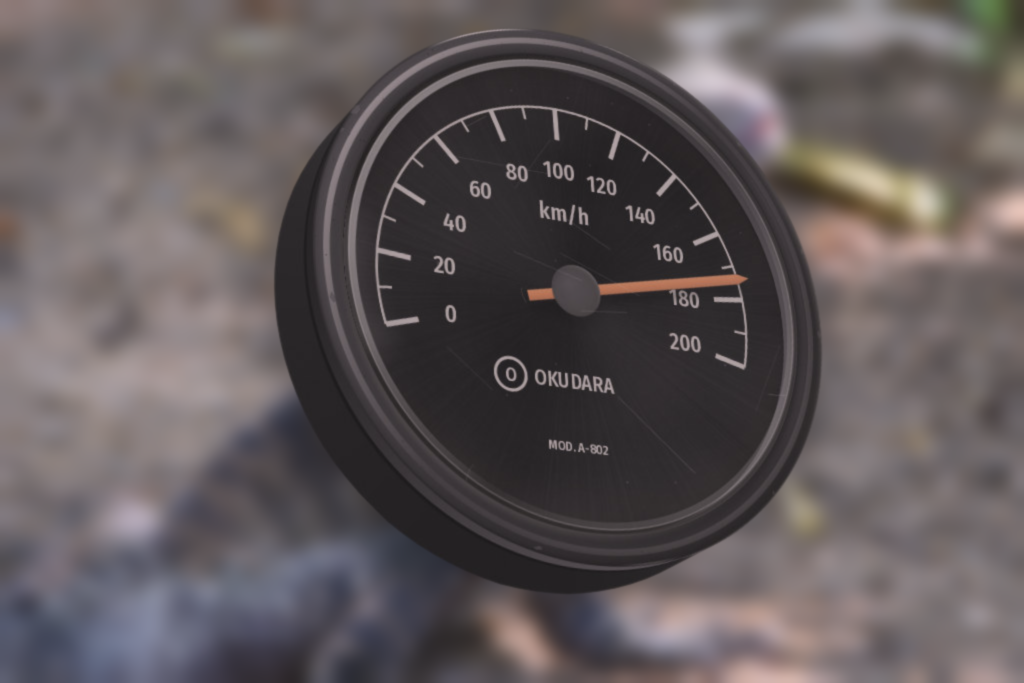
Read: **175** km/h
